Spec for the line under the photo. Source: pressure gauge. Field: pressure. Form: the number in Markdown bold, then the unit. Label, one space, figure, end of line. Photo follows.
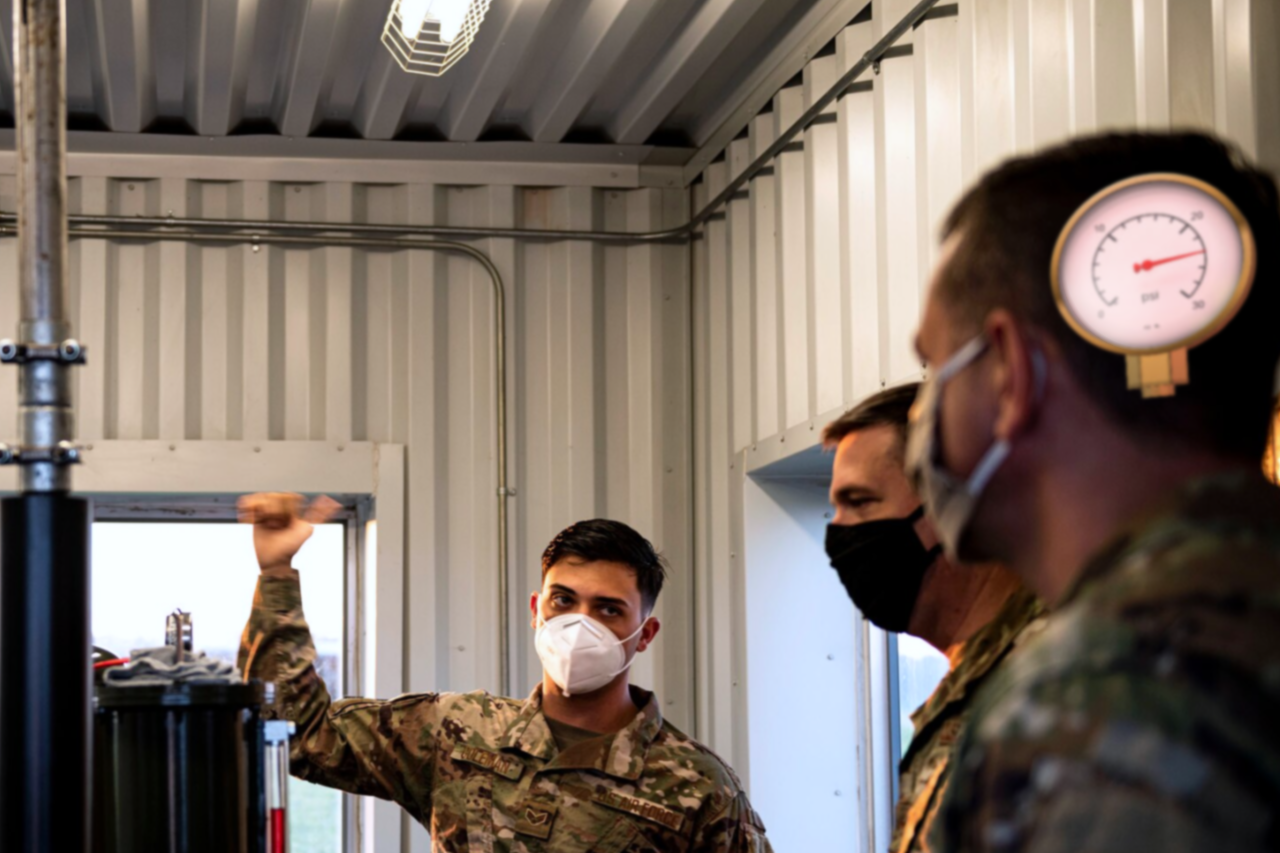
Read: **24** psi
